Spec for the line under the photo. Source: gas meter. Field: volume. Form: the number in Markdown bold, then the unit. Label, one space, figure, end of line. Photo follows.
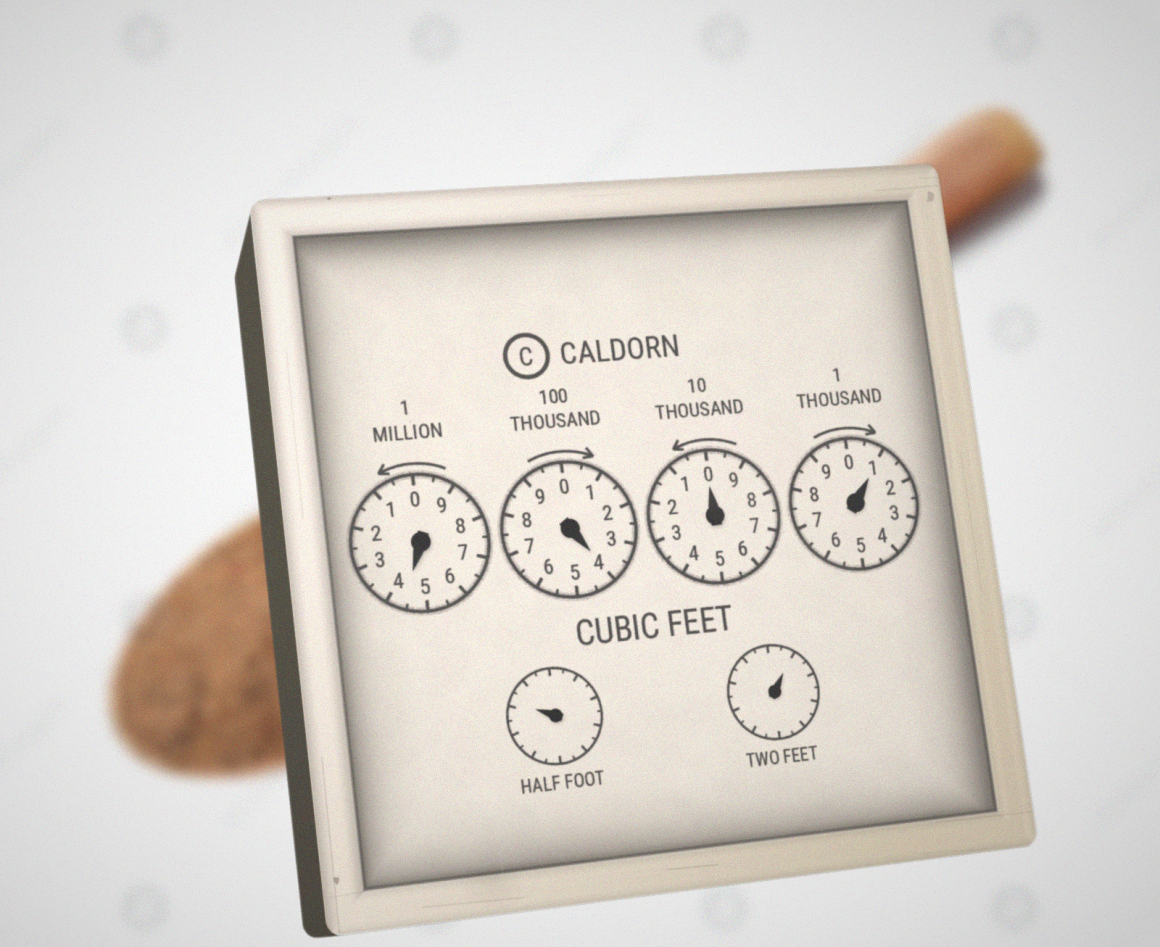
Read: **440100** ft³
